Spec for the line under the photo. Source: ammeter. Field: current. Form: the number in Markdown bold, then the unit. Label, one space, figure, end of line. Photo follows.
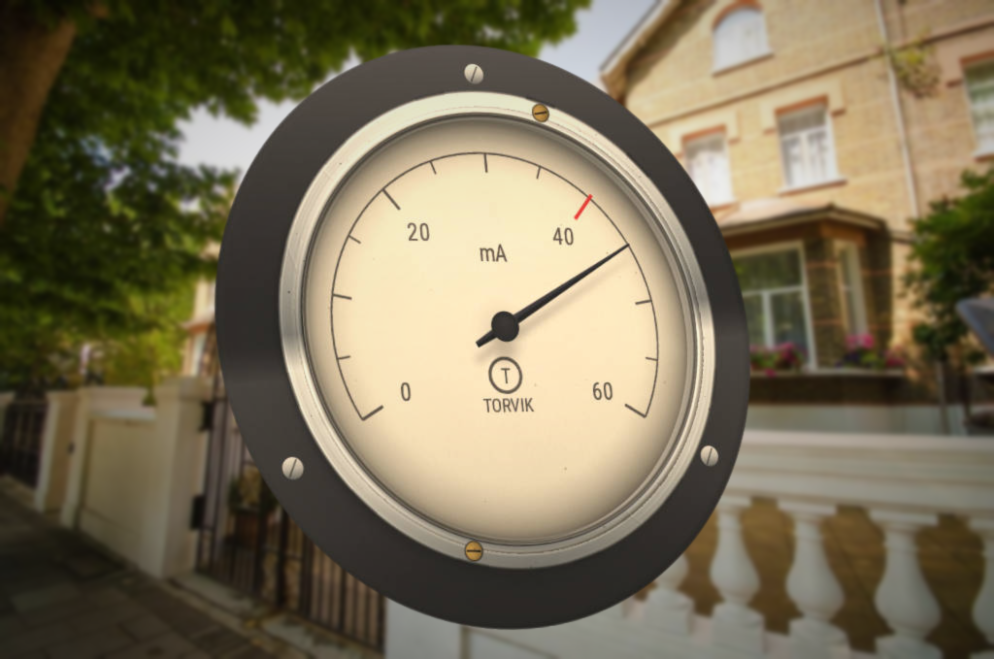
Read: **45** mA
